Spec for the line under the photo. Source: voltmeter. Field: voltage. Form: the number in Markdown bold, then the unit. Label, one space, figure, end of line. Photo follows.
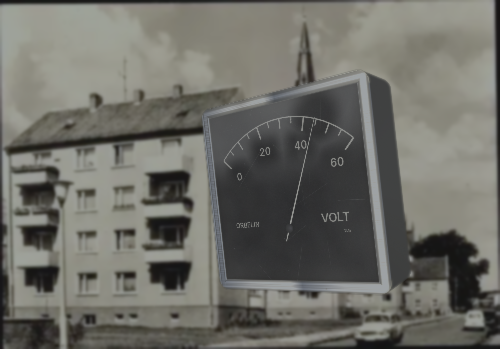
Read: **45** V
